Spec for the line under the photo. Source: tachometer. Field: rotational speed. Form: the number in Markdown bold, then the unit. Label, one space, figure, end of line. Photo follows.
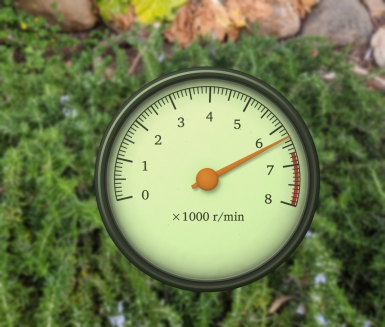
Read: **6300** rpm
